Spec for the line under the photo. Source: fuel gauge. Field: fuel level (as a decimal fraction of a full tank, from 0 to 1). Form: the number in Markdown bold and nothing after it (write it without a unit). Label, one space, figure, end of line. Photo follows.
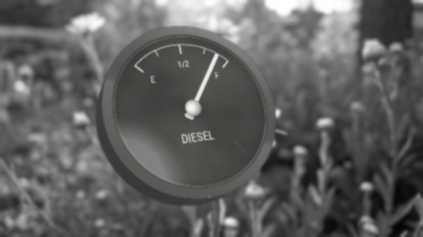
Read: **0.875**
